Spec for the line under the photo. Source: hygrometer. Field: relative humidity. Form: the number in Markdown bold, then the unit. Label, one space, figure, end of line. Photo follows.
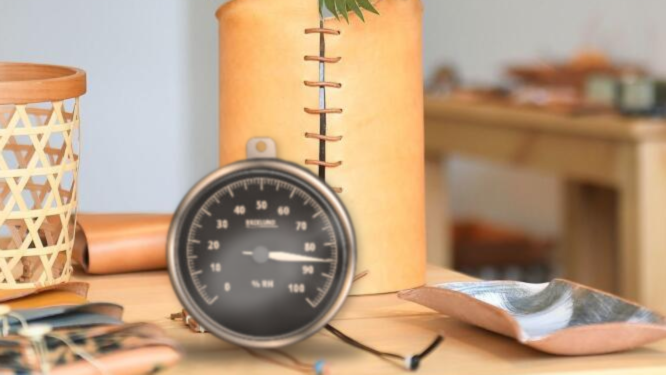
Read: **85** %
